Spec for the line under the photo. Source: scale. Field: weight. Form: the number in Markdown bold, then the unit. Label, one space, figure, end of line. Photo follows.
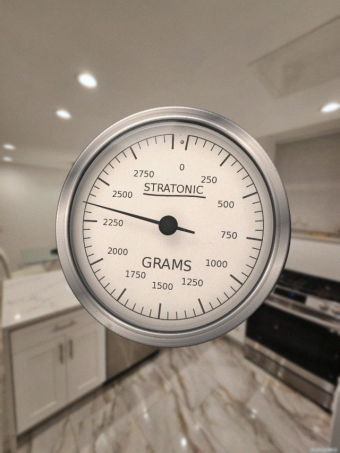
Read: **2350** g
